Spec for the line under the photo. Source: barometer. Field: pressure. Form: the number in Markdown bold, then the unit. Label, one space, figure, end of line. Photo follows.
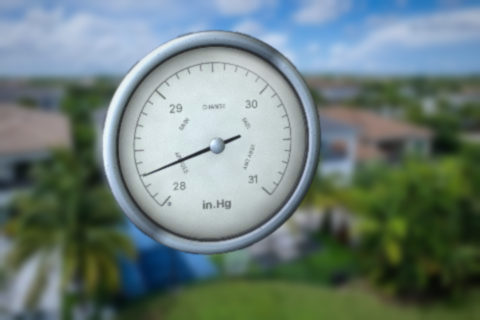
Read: **28.3** inHg
